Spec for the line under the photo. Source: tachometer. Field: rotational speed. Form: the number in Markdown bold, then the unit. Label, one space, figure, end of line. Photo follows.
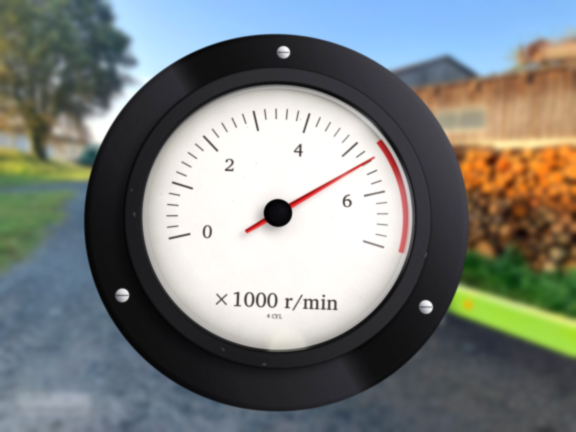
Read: **5400** rpm
